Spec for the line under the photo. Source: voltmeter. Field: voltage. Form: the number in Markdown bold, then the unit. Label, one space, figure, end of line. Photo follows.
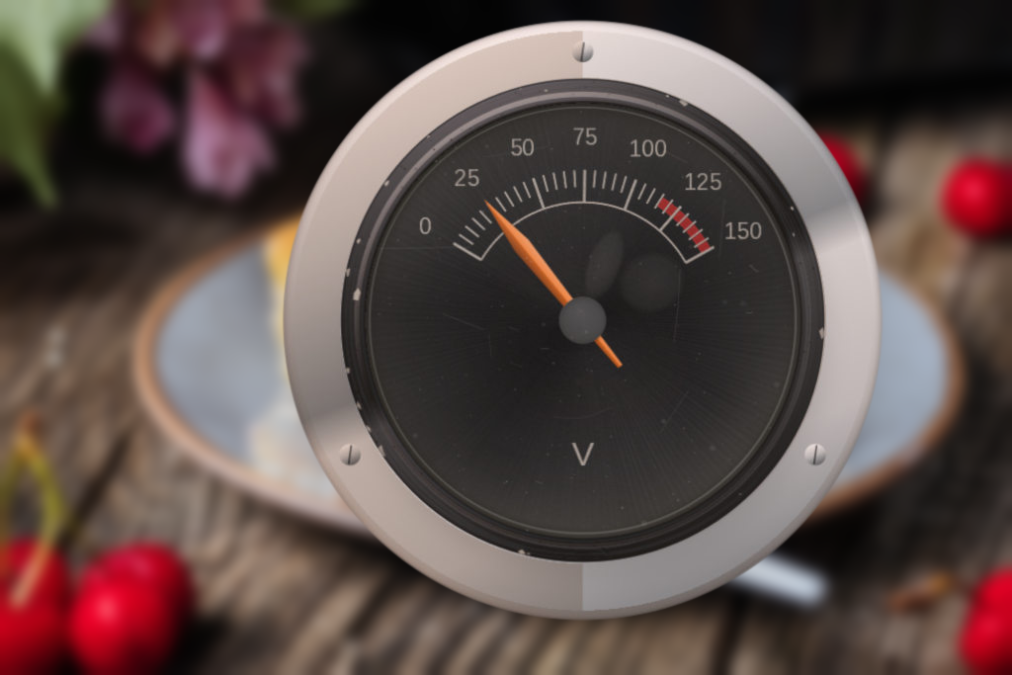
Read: **25** V
